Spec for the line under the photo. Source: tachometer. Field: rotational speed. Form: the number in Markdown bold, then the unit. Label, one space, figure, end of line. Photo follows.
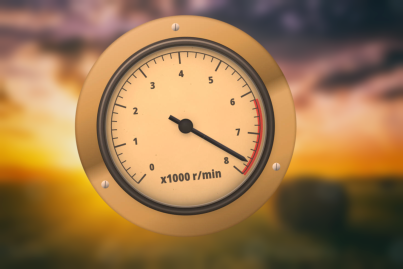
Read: **7700** rpm
